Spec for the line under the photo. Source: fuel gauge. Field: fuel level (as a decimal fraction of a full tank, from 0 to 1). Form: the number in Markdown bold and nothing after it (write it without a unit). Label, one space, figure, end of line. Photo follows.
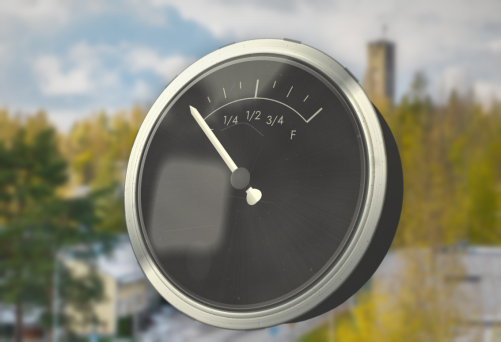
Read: **0**
